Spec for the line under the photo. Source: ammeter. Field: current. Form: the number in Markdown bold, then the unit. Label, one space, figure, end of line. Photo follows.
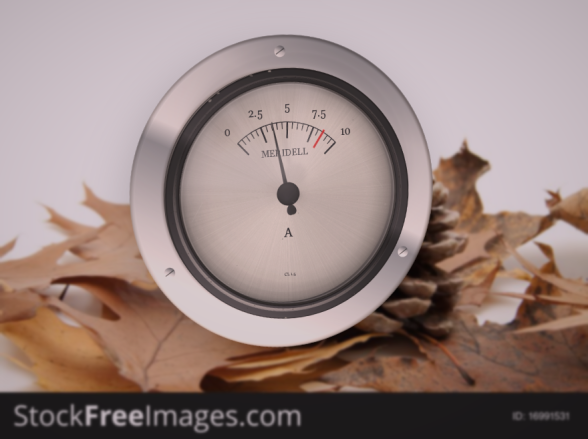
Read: **3.5** A
